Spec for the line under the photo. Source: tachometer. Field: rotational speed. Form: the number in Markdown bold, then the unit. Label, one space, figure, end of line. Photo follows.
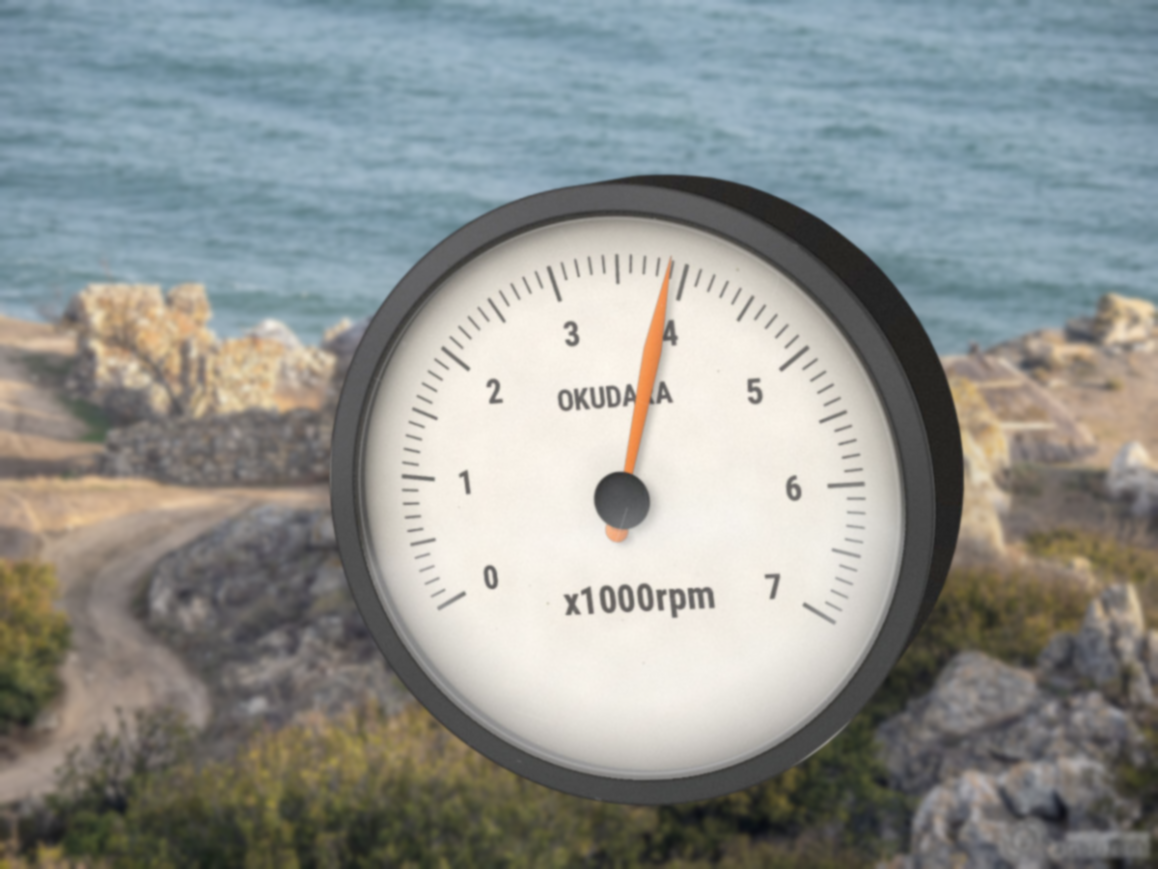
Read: **3900** rpm
